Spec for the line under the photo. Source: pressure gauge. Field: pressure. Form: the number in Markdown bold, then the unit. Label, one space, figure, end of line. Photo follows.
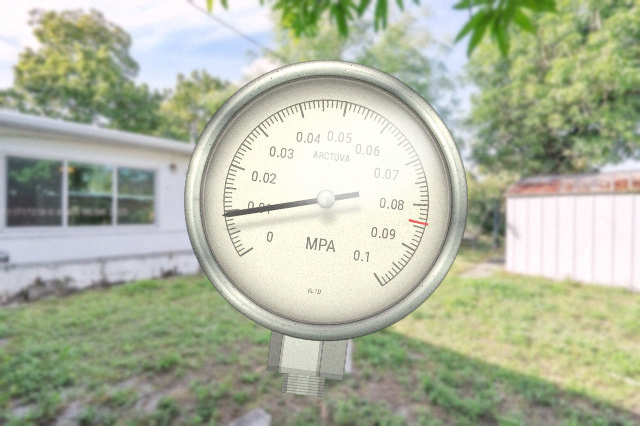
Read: **0.009** MPa
